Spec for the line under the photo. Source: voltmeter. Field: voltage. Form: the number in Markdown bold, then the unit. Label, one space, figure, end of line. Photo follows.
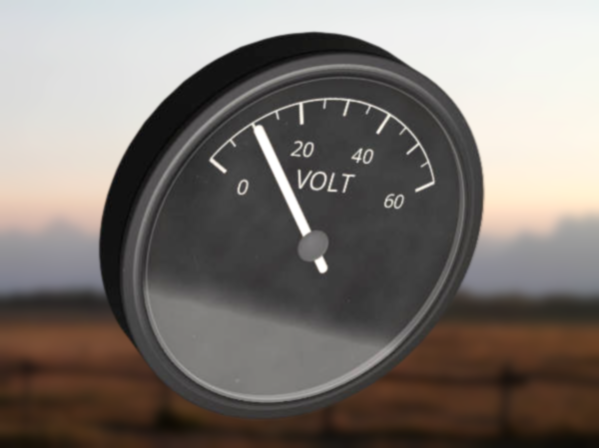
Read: **10** V
